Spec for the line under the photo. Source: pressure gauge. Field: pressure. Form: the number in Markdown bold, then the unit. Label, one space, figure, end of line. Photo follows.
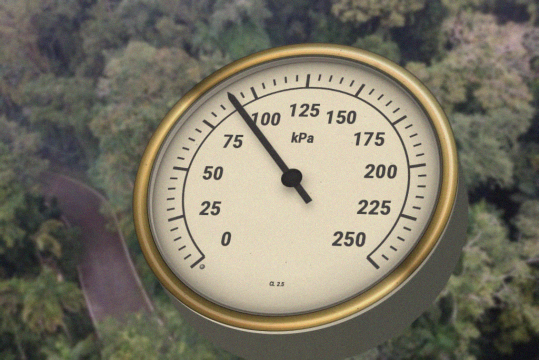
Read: **90** kPa
